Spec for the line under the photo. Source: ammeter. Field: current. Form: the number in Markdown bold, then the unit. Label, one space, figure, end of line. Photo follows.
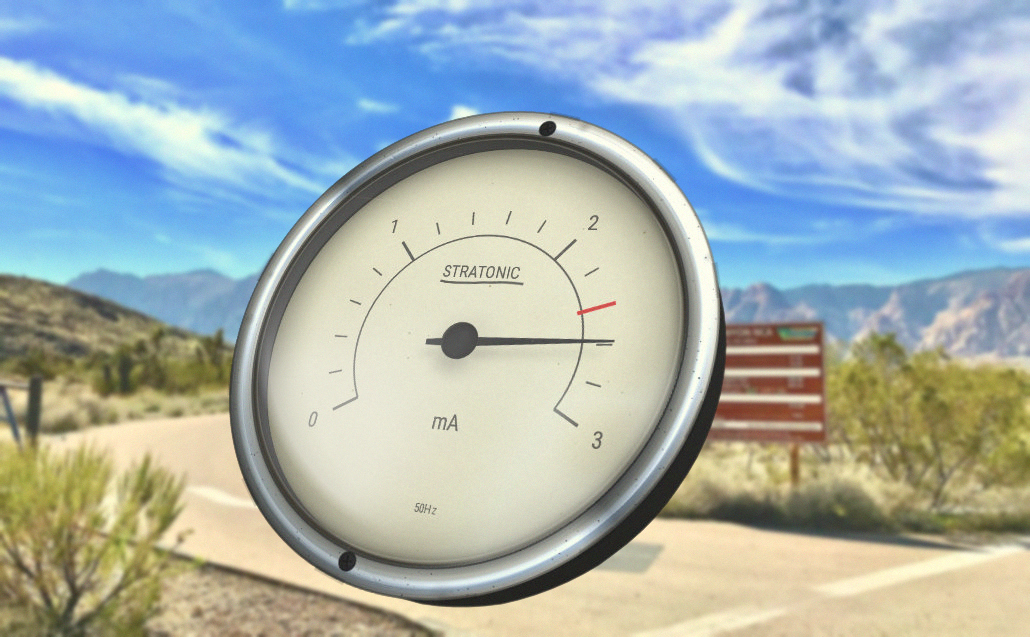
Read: **2.6** mA
